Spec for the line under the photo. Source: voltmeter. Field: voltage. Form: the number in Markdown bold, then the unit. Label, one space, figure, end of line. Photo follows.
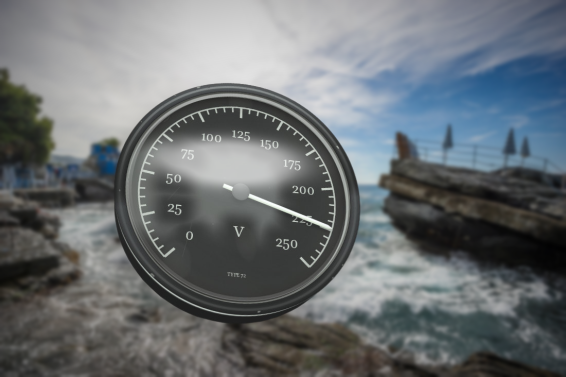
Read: **225** V
